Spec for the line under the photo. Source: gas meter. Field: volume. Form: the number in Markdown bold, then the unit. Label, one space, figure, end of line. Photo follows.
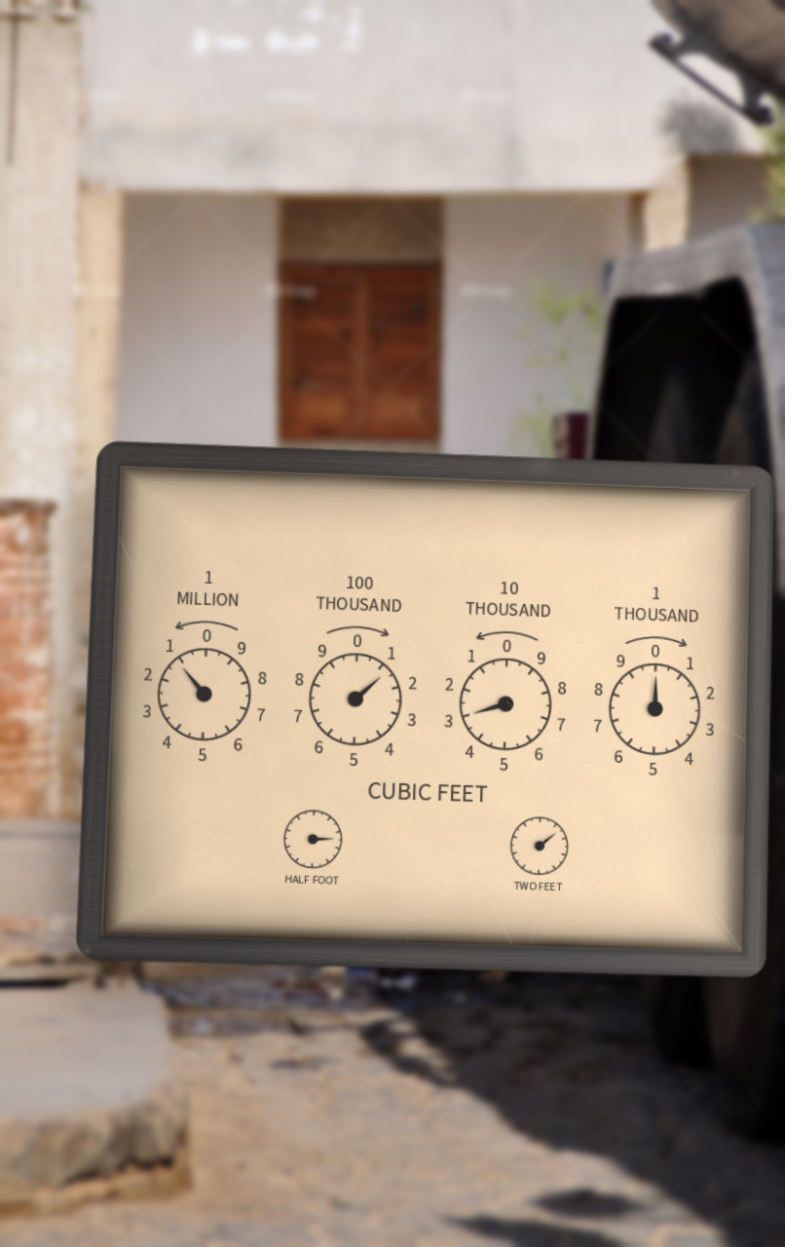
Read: **113000** ft³
